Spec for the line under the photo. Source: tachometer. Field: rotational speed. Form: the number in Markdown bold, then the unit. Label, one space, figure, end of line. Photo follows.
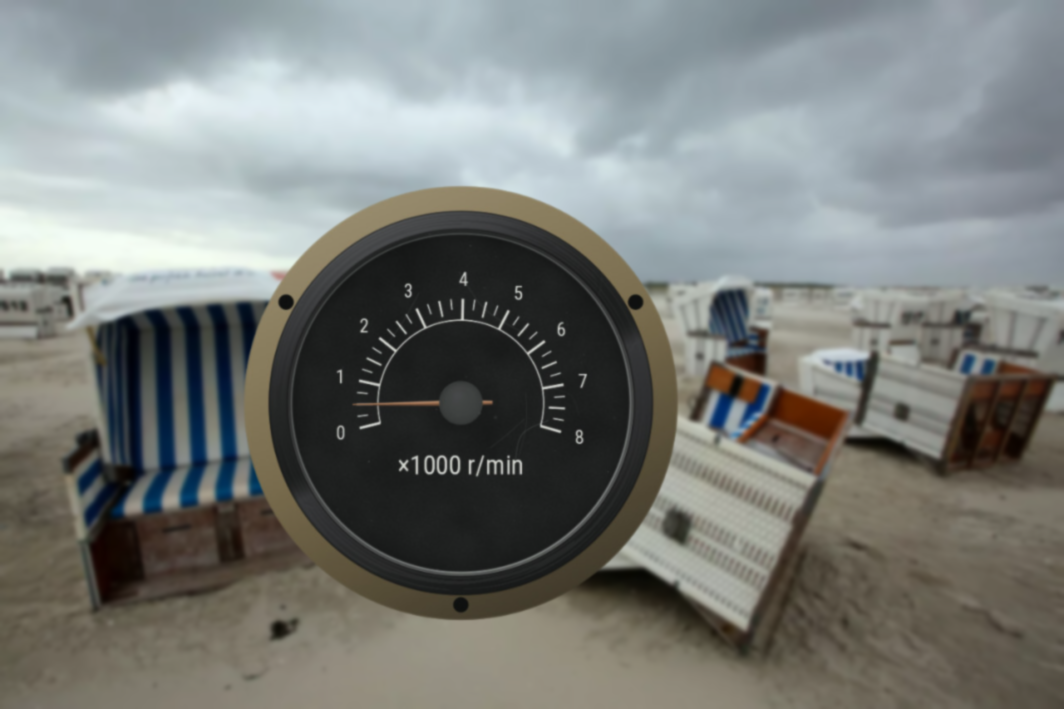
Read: **500** rpm
